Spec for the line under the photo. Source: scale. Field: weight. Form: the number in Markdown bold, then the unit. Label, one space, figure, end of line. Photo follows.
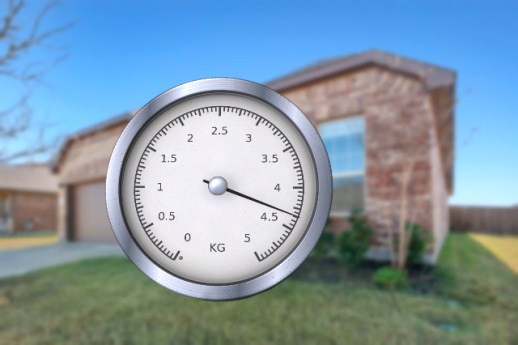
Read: **4.35** kg
